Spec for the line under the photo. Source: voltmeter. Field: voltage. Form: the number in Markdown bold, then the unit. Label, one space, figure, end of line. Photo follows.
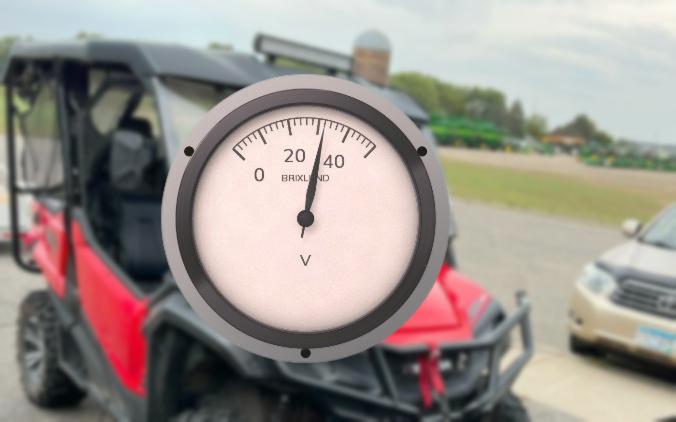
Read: **32** V
